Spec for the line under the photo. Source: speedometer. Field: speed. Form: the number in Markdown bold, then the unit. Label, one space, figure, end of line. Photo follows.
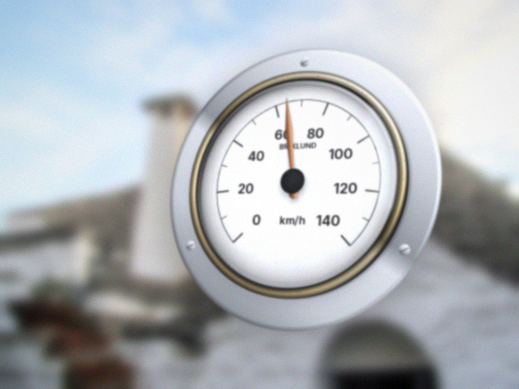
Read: **65** km/h
